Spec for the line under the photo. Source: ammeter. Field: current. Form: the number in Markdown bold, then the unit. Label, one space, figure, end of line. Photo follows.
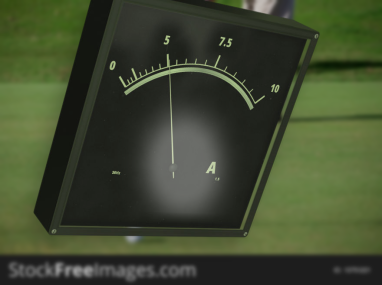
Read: **5** A
